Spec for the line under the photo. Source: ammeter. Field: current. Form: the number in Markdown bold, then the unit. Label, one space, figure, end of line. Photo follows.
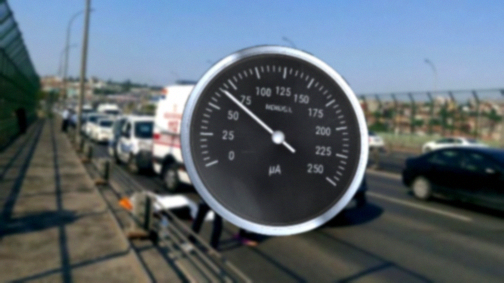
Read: **65** µA
